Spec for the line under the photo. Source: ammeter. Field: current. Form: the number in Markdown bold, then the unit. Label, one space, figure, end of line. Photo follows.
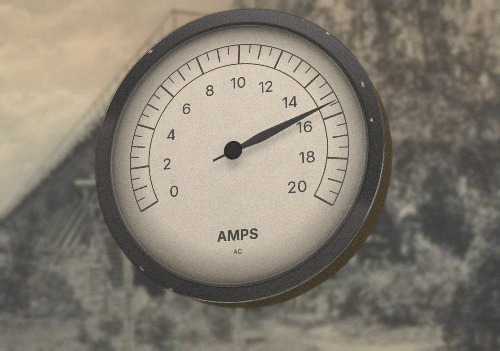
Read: **15.5** A
